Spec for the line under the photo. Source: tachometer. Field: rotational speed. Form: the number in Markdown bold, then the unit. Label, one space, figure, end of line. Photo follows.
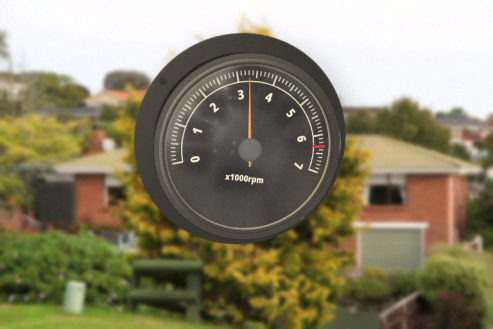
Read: **3300** rpm
